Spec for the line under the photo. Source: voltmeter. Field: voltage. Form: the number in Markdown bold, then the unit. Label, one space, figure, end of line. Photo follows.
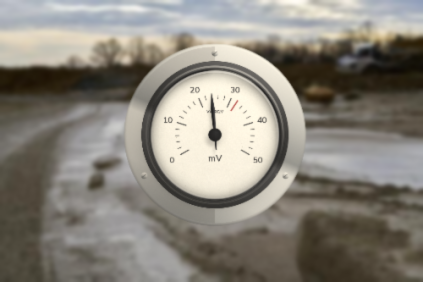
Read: **24** mV
